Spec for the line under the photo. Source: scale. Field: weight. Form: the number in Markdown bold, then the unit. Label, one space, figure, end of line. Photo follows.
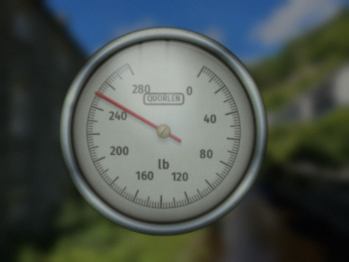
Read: **250** lb
